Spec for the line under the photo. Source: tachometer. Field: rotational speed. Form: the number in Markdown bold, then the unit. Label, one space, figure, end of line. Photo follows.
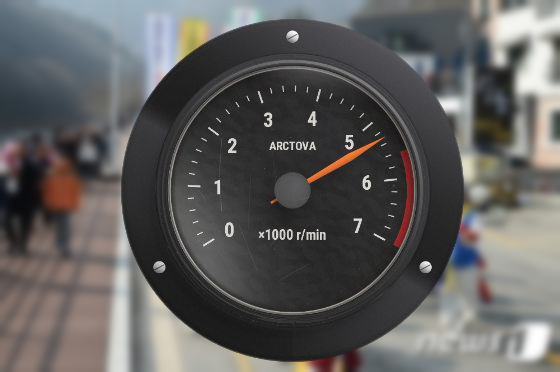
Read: **5300** rpm
